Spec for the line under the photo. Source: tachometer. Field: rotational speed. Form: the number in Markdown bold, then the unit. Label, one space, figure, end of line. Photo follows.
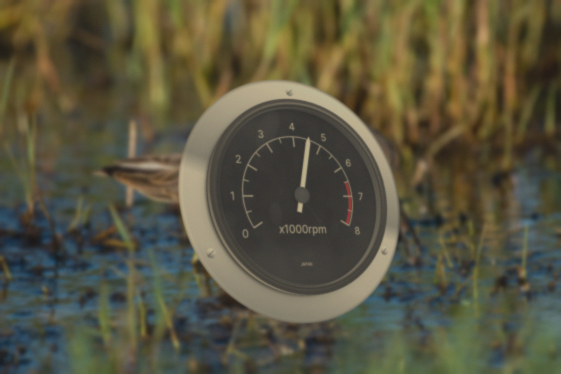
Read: **4500** rpm
